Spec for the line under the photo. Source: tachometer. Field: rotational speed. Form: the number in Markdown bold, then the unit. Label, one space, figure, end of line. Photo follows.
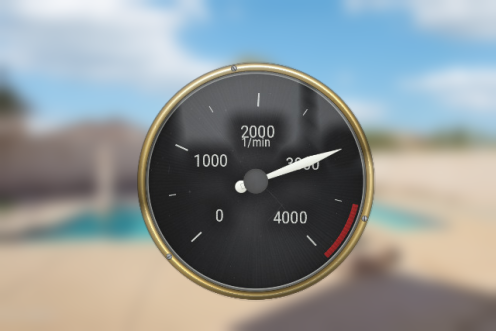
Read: **3000** rpm
